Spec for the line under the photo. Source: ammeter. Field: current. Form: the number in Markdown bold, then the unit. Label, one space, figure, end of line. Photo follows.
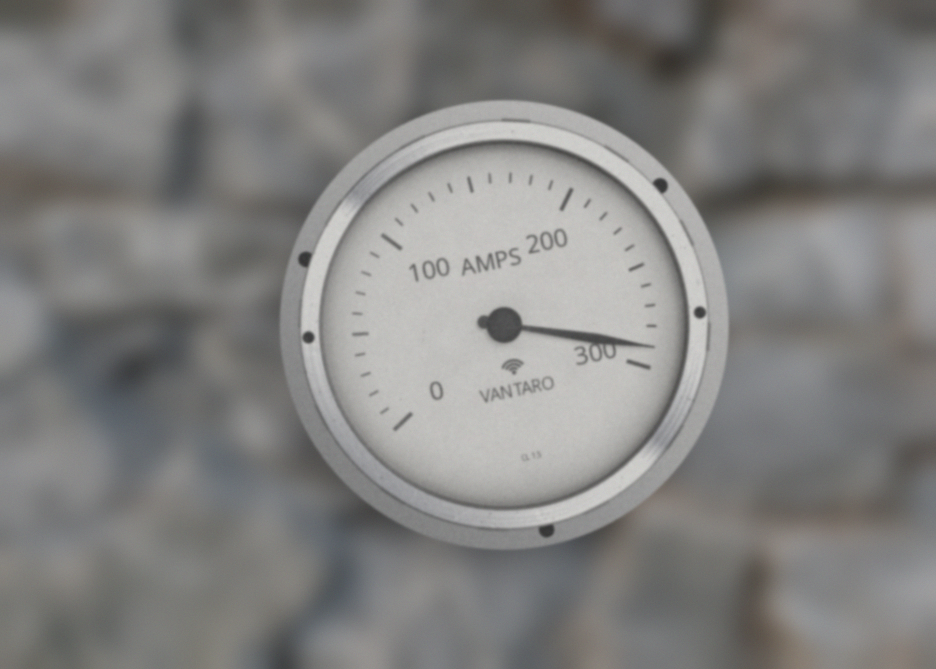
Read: **290** A
